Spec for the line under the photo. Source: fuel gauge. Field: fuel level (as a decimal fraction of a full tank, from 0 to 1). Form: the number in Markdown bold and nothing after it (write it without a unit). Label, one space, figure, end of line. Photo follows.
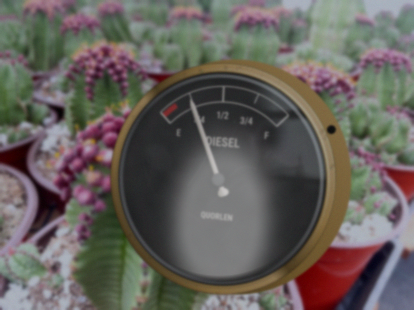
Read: **0.25**
